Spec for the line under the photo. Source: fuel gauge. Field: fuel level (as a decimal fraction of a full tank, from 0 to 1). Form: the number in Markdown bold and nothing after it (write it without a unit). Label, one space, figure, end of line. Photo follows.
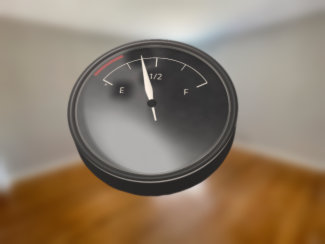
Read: **0.375**
